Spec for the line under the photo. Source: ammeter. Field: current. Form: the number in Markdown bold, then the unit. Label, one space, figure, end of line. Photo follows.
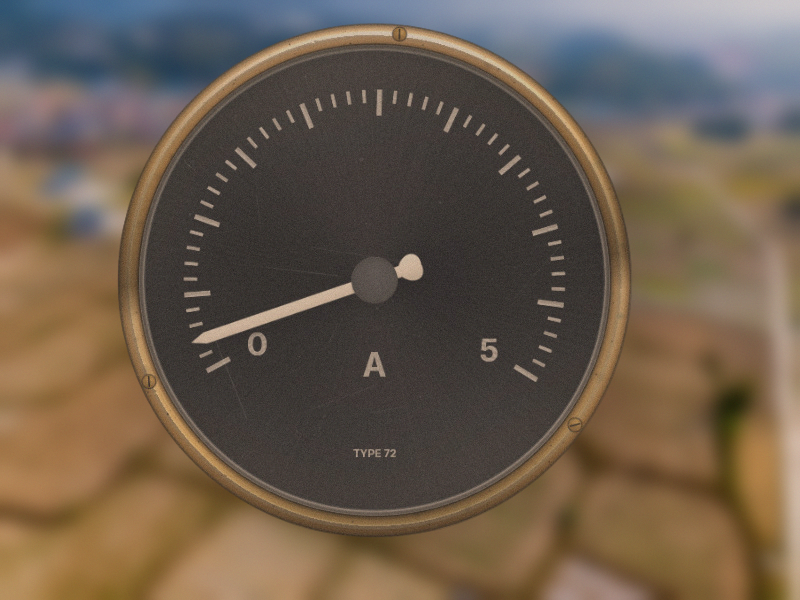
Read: **0.2** A
